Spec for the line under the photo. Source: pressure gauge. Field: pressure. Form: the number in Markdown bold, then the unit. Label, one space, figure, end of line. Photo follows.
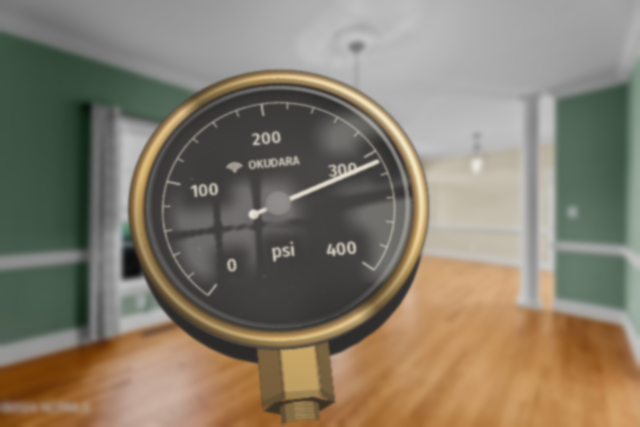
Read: **310** psi
